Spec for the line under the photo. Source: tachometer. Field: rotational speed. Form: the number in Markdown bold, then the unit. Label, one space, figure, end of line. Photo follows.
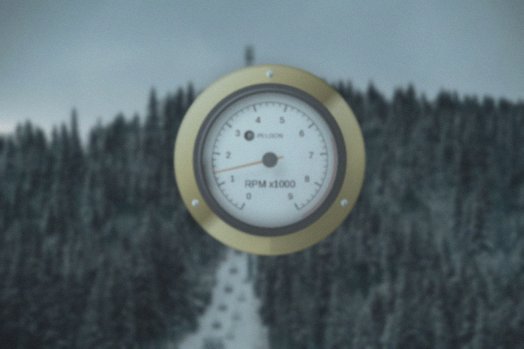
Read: **1400** rpm
